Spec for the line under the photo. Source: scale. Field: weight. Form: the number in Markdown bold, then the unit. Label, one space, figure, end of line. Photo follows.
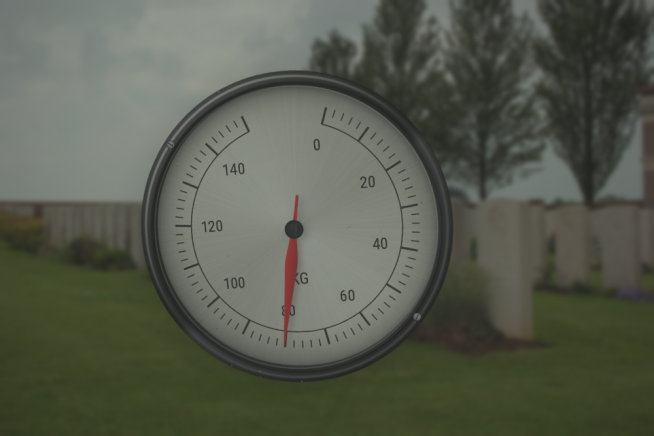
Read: **80** kg
